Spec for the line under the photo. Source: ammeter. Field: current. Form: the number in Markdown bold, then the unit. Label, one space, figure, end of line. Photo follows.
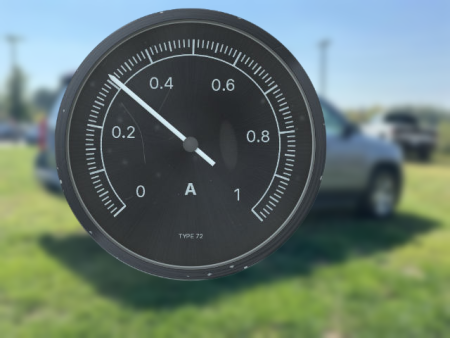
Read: **0.31** A
